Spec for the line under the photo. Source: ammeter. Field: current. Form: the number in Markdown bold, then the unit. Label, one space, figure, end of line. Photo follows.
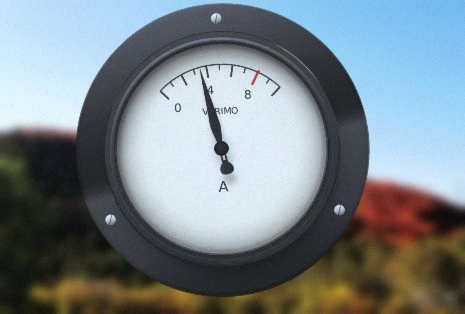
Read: **3.5** A
